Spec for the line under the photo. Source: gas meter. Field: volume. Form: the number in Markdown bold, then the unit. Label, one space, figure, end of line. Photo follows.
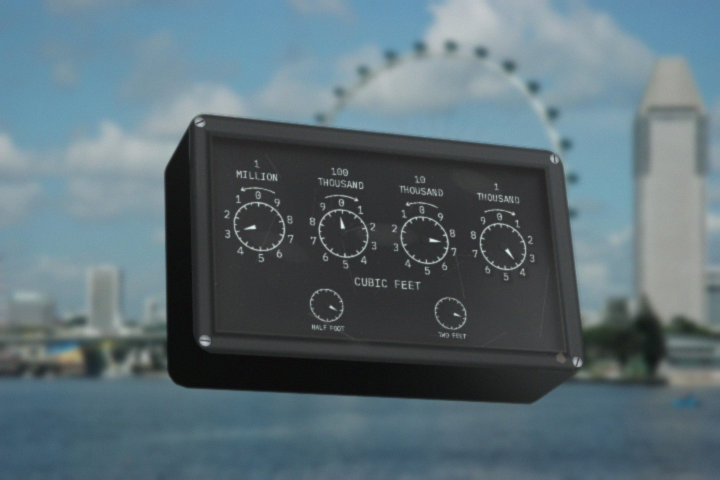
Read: **297400** ft³
